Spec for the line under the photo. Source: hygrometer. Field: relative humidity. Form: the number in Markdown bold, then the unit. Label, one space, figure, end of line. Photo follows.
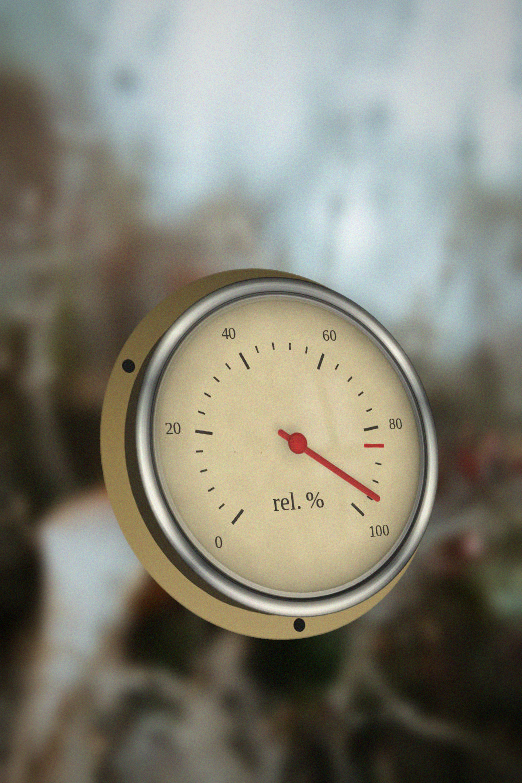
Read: **96** %
